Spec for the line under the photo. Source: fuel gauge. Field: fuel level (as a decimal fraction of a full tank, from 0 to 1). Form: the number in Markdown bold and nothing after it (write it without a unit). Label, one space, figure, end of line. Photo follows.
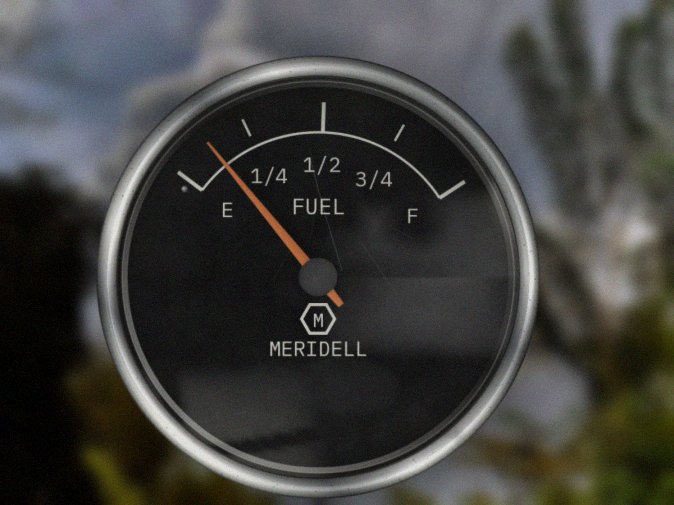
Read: **0.125**
